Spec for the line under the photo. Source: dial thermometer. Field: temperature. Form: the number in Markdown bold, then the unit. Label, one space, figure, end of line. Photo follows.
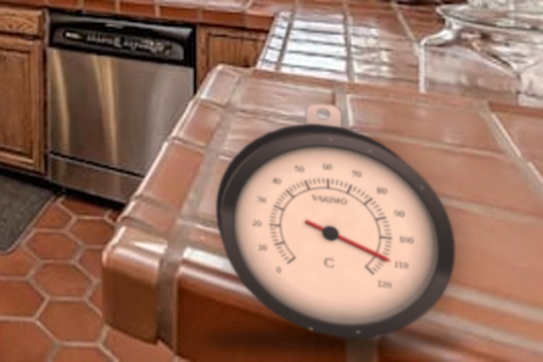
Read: **110** °C
